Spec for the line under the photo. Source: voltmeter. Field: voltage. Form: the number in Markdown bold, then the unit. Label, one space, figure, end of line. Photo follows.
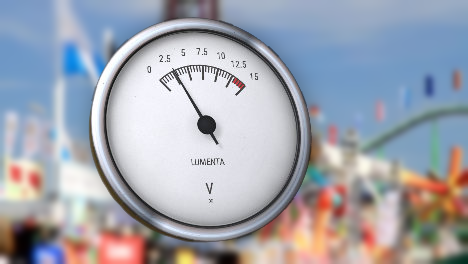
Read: **2.5** V
